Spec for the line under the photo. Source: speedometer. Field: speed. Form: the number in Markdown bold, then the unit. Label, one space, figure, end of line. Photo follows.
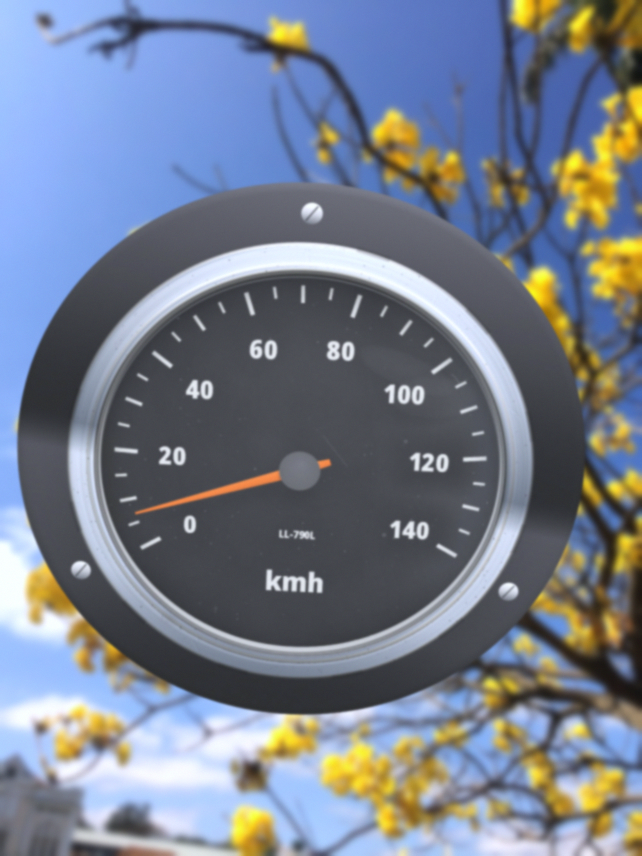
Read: **7.5** km/h
